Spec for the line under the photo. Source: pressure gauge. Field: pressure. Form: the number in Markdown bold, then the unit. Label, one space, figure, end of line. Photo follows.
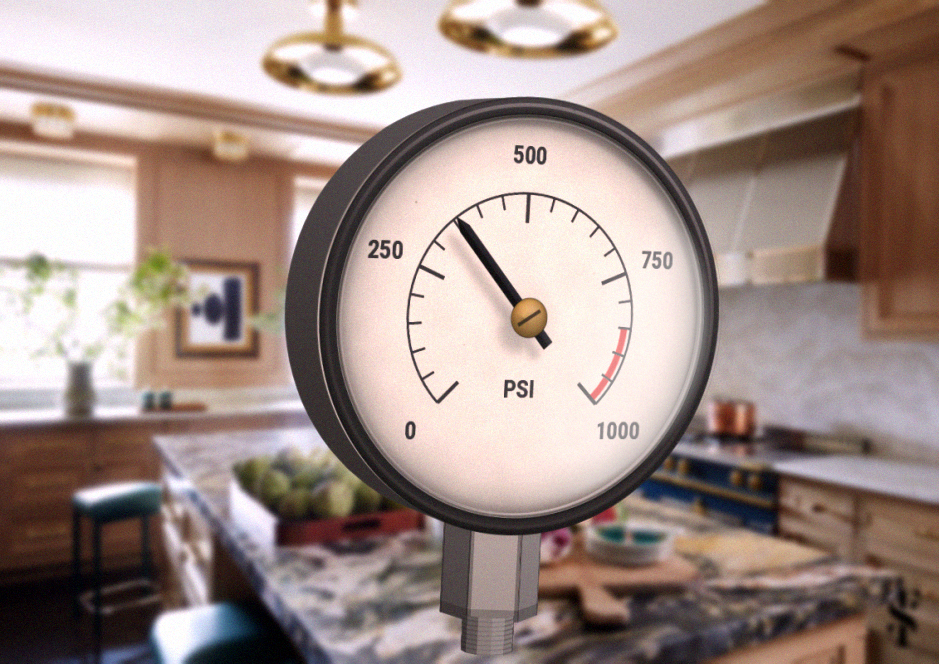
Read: **350** psi
